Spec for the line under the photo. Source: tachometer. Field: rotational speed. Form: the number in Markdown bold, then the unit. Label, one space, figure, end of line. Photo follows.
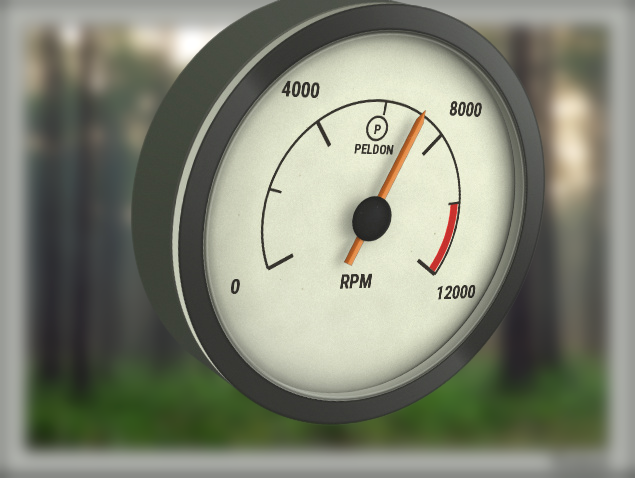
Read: **7000** rpm
